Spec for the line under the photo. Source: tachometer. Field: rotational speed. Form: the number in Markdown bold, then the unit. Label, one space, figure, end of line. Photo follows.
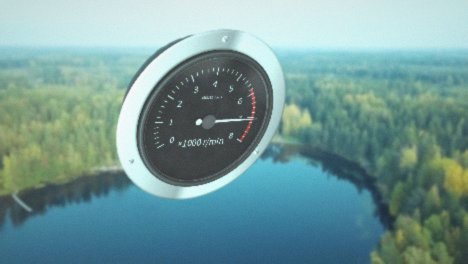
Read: **7000** rpm
